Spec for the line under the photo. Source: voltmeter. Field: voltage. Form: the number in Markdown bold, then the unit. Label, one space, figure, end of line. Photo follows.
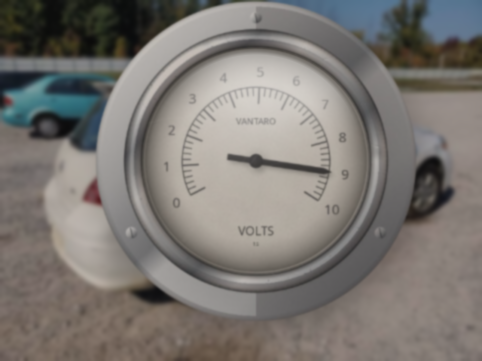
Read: **9** V
